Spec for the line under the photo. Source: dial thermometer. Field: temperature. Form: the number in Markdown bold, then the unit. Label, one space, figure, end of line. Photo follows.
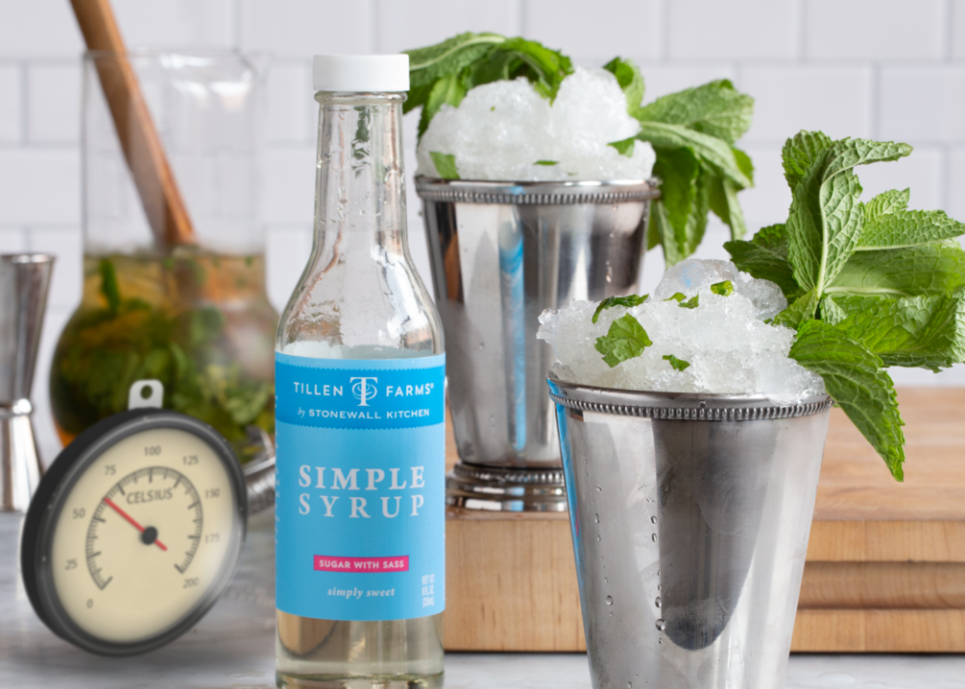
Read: **62.5** °C
